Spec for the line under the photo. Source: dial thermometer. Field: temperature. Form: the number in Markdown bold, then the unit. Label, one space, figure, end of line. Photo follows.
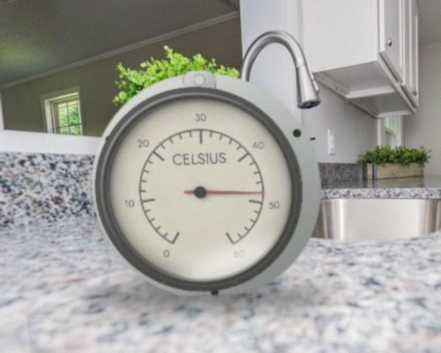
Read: **48** °C
